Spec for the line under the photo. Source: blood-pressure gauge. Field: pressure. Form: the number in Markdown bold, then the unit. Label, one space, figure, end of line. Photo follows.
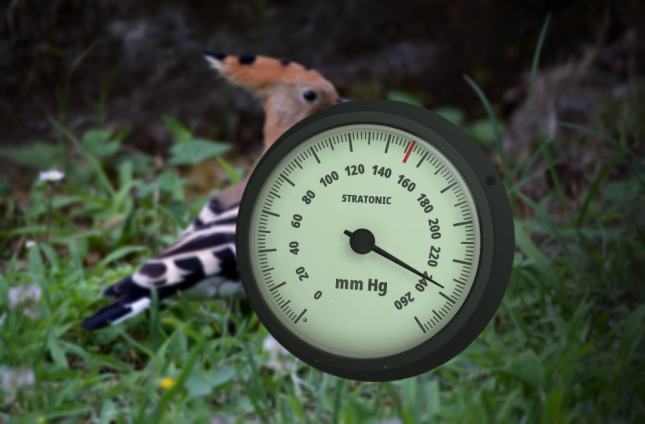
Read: **236** mmHg
